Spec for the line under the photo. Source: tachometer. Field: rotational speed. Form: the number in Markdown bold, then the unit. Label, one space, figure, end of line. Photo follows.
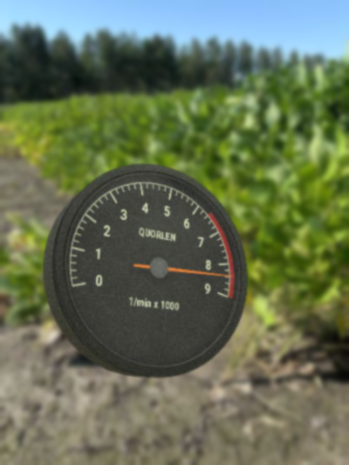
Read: **8400** rpm
